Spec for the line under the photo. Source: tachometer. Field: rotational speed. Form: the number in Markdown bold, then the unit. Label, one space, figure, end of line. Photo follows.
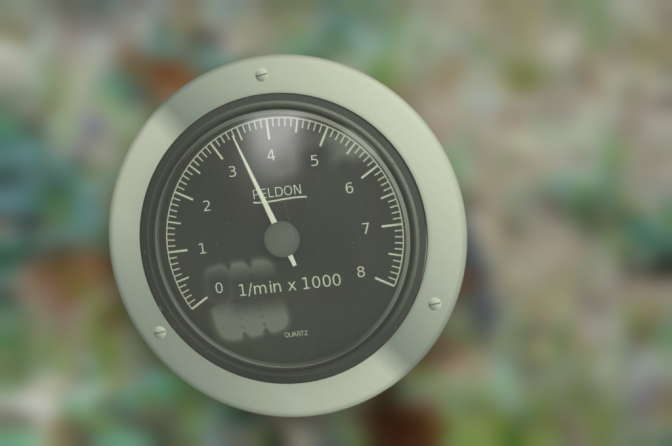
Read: **3400** rpm
